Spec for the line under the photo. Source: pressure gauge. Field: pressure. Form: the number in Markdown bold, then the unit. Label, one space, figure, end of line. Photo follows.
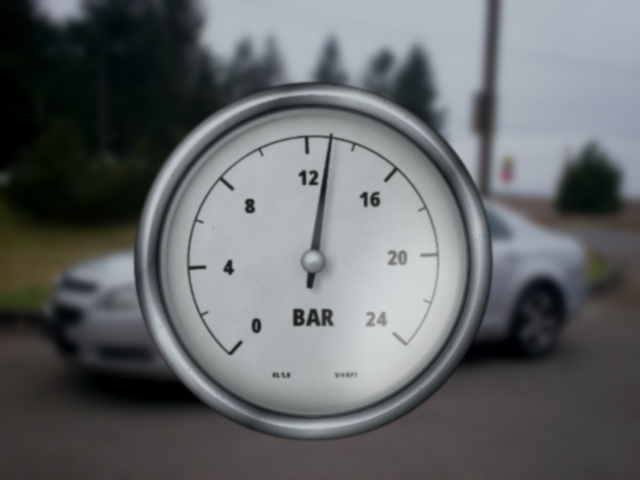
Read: **13** bar
